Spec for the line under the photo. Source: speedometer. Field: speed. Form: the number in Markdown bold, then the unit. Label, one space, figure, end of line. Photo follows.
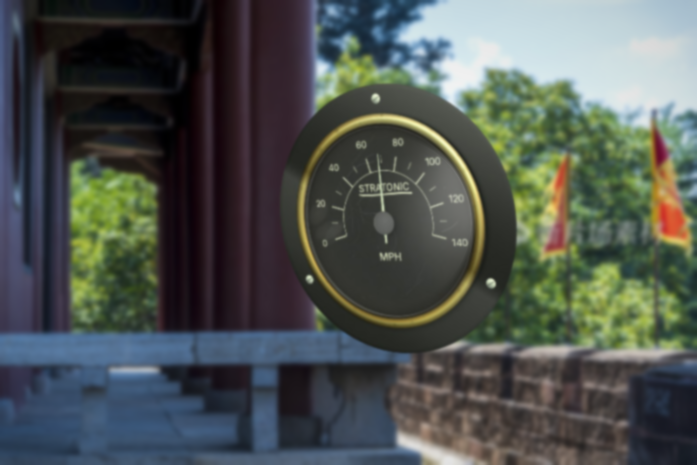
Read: **70** mph
